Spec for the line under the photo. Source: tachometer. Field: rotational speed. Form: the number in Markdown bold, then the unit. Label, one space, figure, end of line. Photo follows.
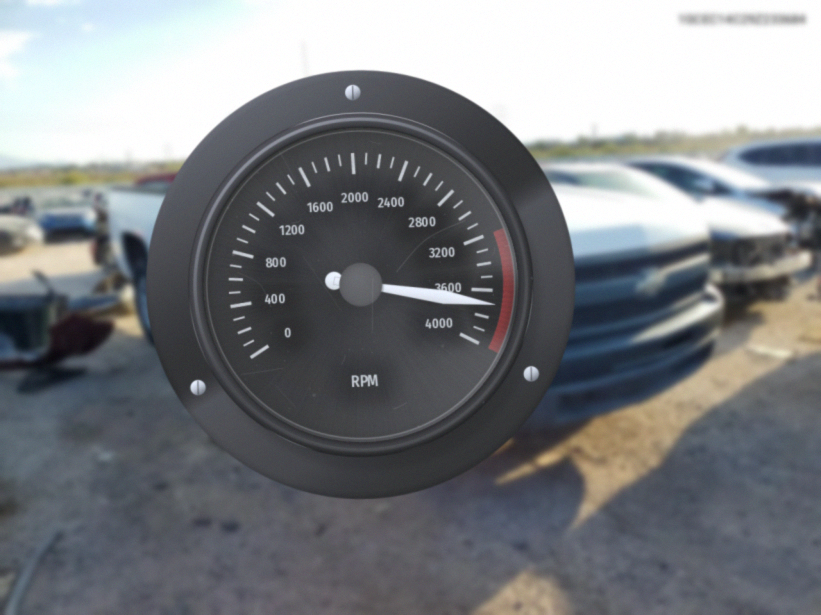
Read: **3700** rpm
